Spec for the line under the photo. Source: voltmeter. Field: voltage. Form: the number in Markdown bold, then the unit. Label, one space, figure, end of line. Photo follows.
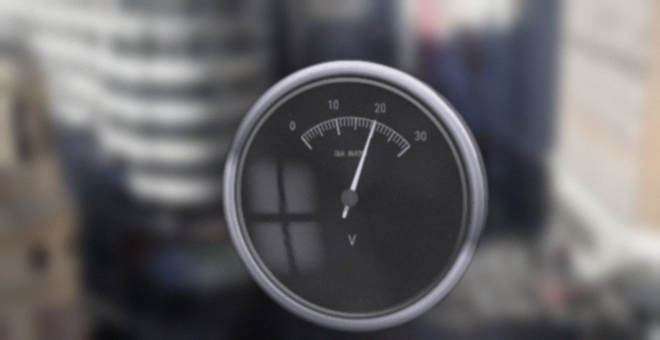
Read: **20** V
